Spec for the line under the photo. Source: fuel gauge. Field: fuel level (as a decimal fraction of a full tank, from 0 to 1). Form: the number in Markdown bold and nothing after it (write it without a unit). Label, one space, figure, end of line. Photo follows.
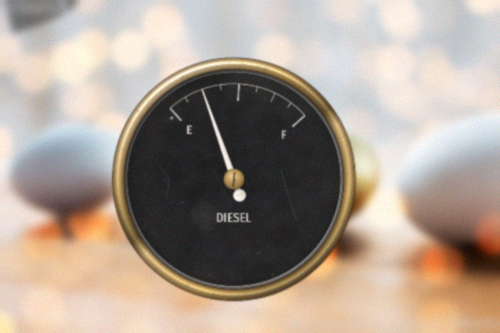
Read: **0.25**
